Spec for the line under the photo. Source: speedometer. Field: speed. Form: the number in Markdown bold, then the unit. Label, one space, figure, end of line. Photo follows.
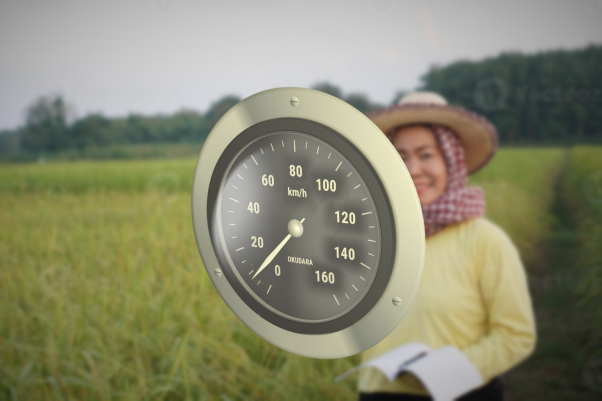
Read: **7.5** km/h
